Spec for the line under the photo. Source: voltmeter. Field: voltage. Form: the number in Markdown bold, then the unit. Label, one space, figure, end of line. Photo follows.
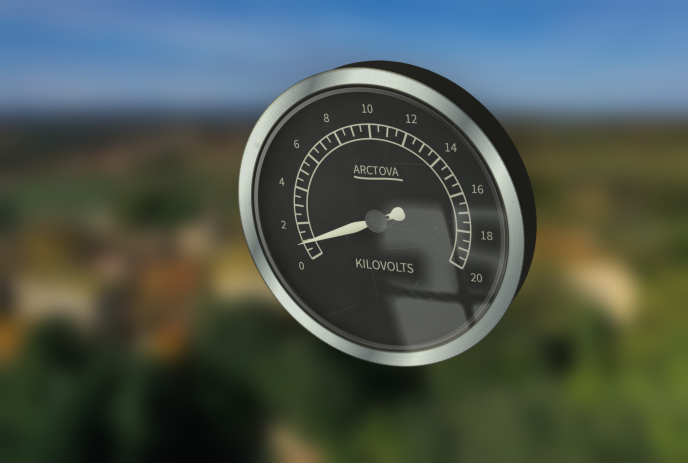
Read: **1** kV
